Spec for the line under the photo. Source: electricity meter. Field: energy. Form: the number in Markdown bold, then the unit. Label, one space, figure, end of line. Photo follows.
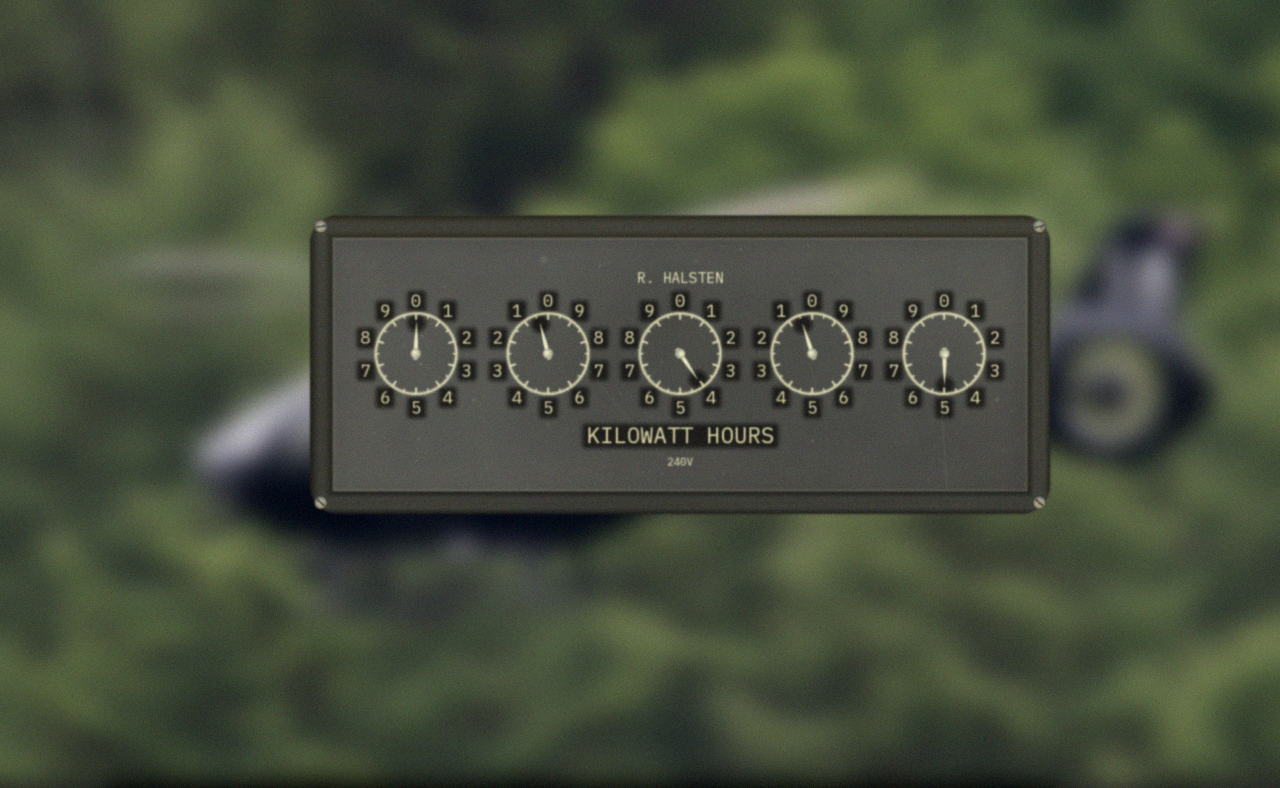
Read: **405** kWh
